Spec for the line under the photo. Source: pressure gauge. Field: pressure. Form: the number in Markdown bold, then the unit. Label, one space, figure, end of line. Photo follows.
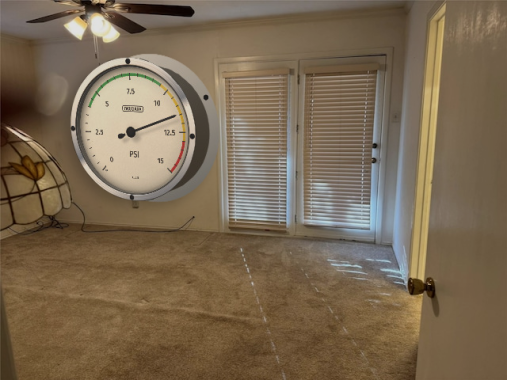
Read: **11.5** psi
